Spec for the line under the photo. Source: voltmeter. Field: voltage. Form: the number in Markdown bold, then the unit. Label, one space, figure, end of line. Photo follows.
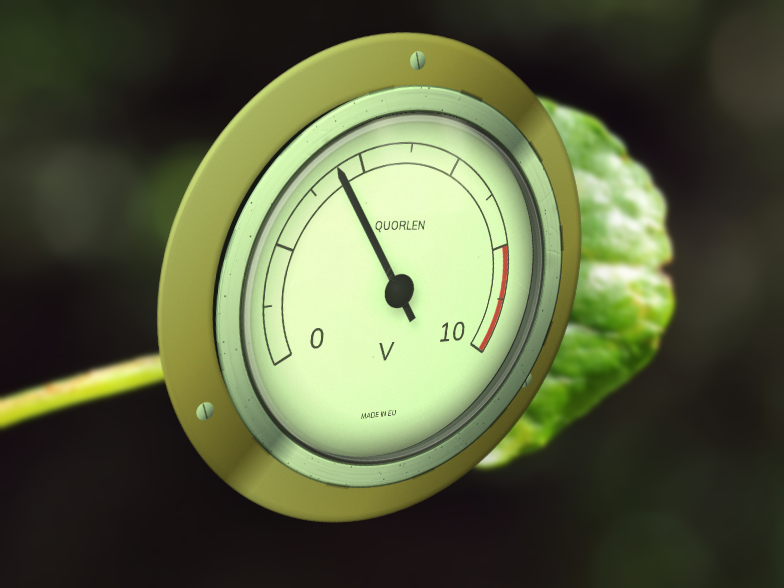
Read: **3.5** V
